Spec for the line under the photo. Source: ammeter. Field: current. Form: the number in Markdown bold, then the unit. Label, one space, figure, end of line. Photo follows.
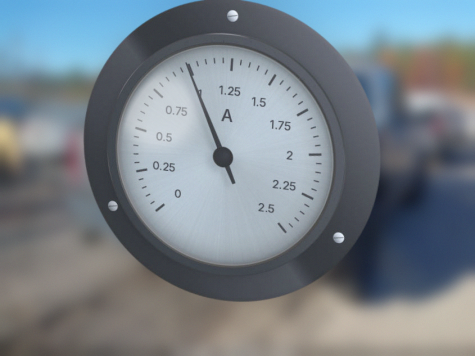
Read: **1** A
